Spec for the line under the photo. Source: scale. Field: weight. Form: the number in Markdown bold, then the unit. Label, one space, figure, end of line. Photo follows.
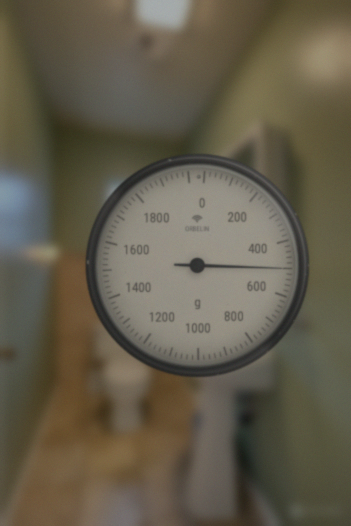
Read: **500** g
